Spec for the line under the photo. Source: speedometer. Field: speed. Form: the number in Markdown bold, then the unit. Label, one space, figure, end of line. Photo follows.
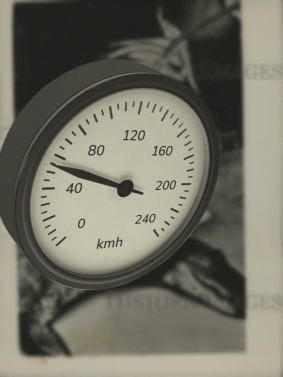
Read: **55** km/h
